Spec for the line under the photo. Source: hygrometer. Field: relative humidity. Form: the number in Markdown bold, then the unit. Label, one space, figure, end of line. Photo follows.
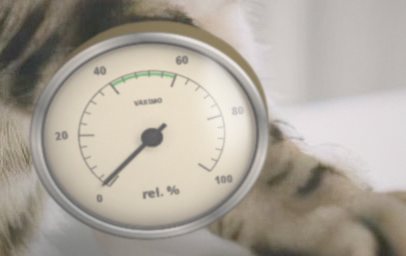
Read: **2** %
